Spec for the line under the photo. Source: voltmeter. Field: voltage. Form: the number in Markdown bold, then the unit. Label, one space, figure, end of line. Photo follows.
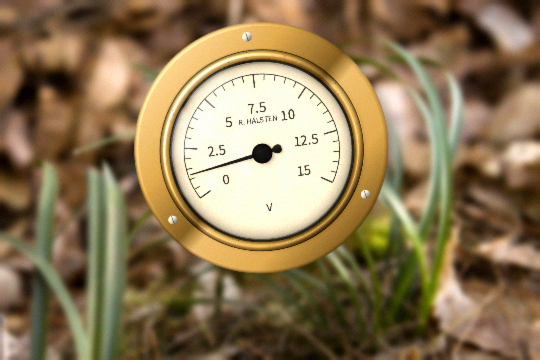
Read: **1.25** V
